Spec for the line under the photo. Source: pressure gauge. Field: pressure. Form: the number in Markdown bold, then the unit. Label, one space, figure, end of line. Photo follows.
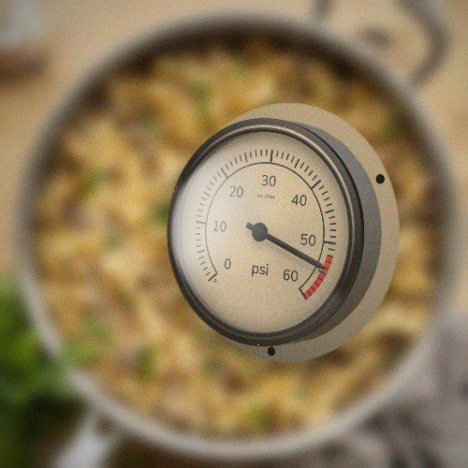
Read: **54** psi
